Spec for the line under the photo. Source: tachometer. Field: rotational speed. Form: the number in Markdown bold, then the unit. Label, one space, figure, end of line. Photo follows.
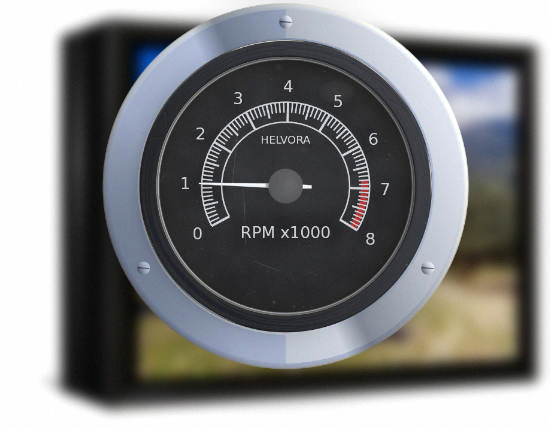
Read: **1000** rpm
